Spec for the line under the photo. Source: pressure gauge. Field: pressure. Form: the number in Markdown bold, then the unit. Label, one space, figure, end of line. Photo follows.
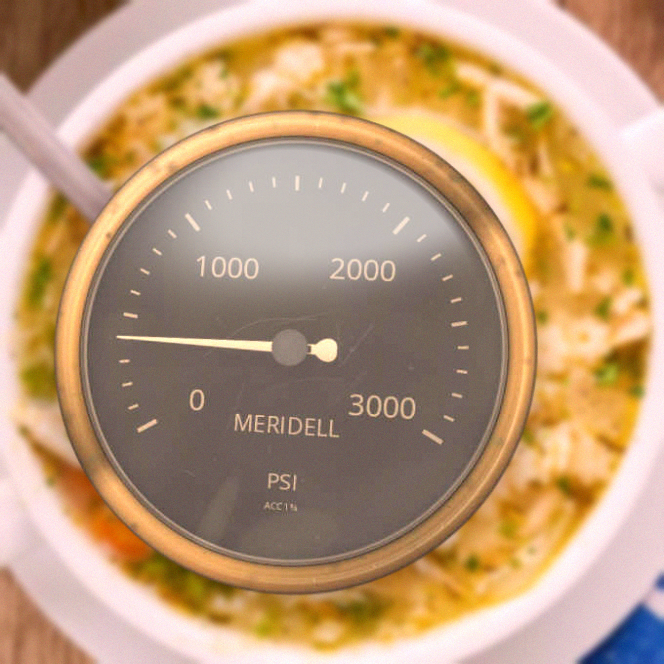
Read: **400** psi
